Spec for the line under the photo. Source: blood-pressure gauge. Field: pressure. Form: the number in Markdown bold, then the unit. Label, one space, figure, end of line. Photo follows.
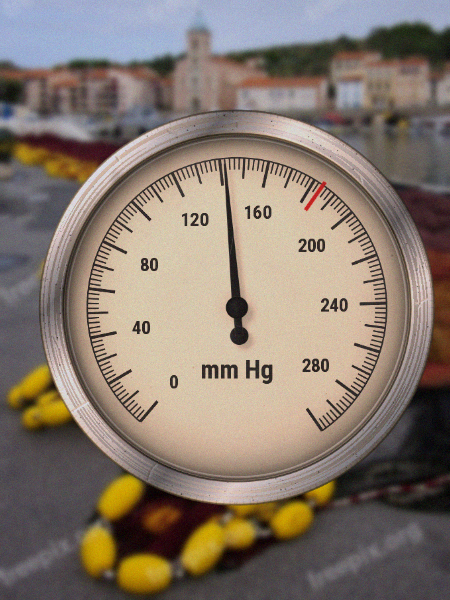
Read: **142** mmHg
